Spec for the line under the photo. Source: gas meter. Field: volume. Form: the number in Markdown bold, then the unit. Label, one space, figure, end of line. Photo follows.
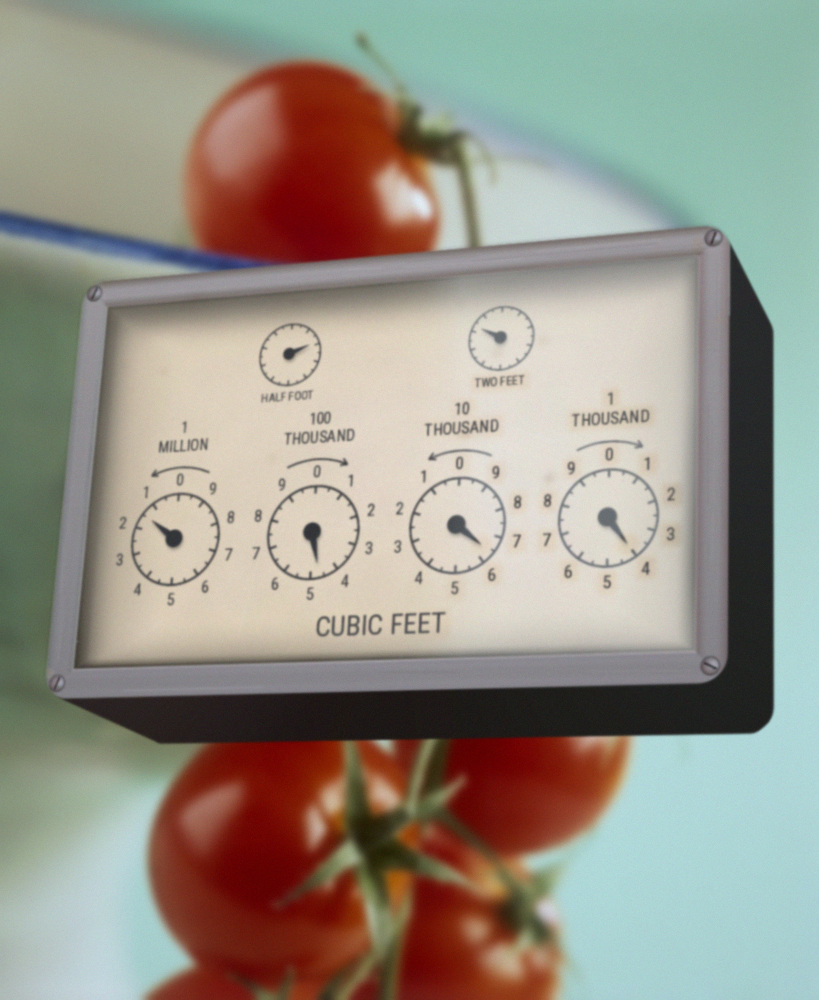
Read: **146400** ft³
